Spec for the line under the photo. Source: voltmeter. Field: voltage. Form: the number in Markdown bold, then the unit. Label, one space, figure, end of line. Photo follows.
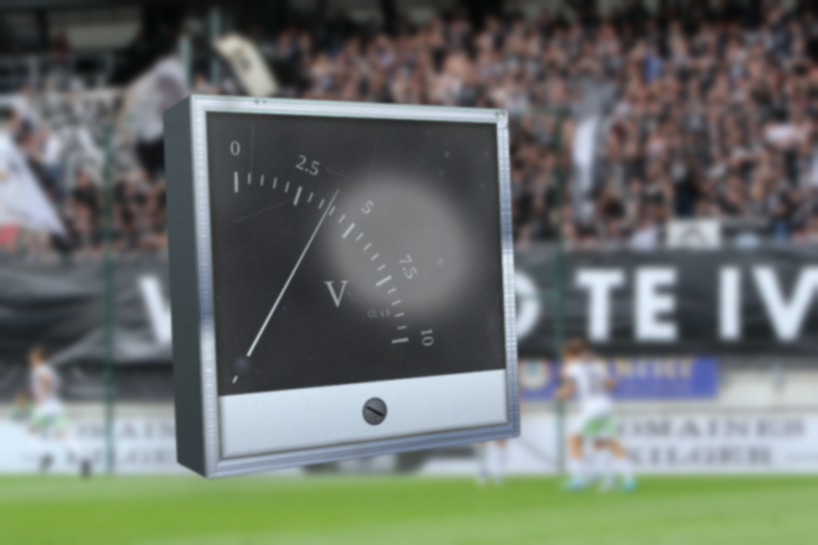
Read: **3.75** V
